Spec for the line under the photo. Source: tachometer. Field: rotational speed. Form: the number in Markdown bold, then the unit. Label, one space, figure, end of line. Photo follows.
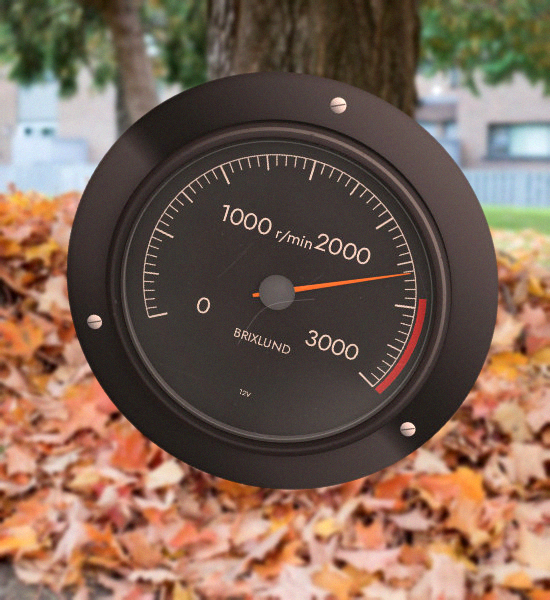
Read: **2300** rpm
